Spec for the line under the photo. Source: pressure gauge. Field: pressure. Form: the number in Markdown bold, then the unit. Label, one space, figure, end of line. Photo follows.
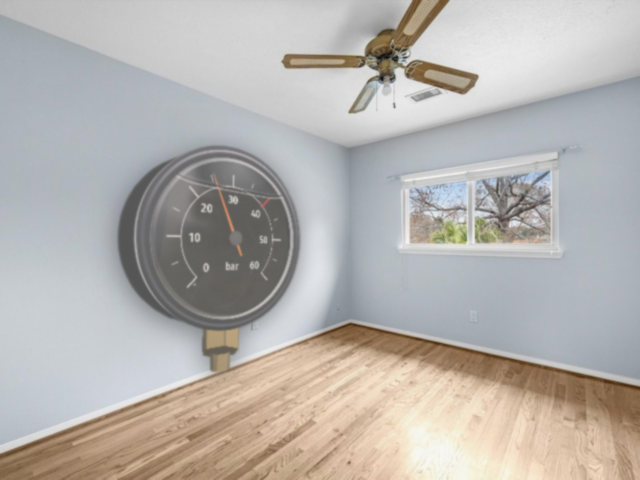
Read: **25** bar
